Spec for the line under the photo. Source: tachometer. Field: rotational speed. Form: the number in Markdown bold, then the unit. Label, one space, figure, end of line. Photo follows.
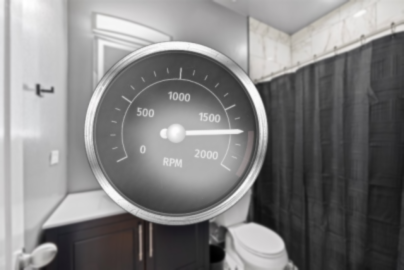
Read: **1700** rpm
